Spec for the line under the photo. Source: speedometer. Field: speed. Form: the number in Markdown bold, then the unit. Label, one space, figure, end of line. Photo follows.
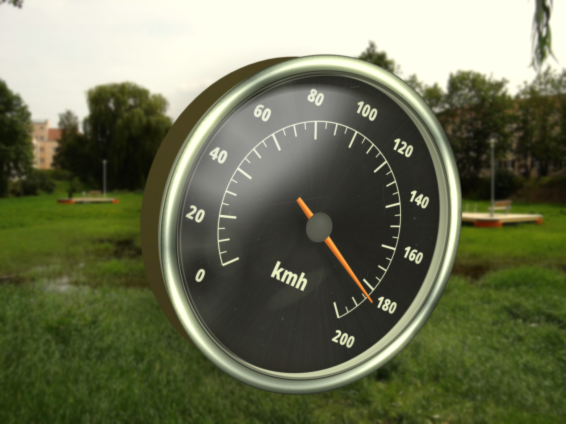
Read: **185** km/h
